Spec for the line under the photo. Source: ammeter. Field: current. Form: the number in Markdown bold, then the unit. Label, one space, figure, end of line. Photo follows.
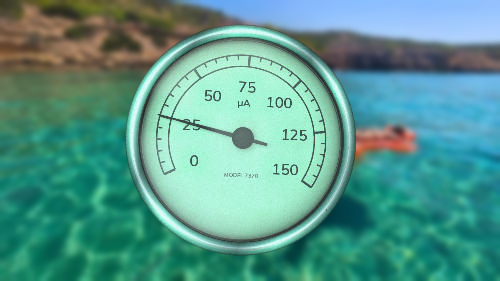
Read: **25** µA
